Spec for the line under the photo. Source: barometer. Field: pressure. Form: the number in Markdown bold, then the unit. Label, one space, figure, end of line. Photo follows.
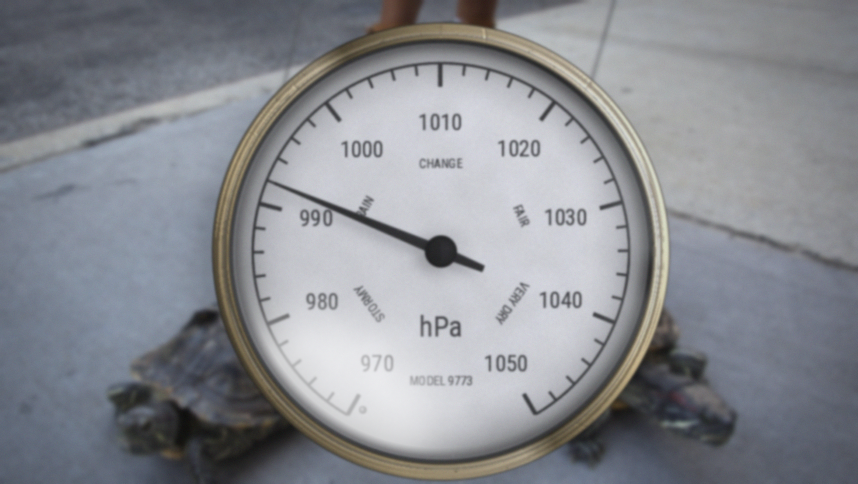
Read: **992** hPa
